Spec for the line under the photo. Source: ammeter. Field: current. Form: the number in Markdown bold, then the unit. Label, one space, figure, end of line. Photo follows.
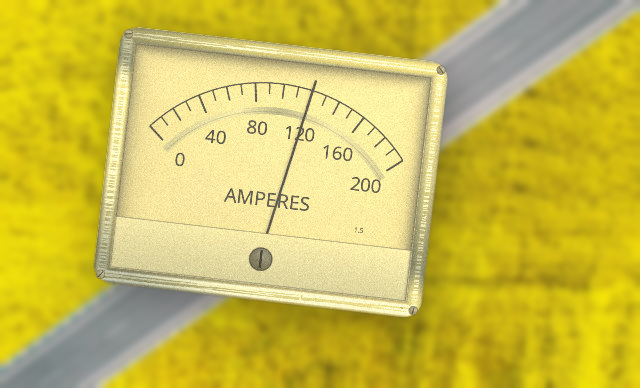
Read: **120** A
